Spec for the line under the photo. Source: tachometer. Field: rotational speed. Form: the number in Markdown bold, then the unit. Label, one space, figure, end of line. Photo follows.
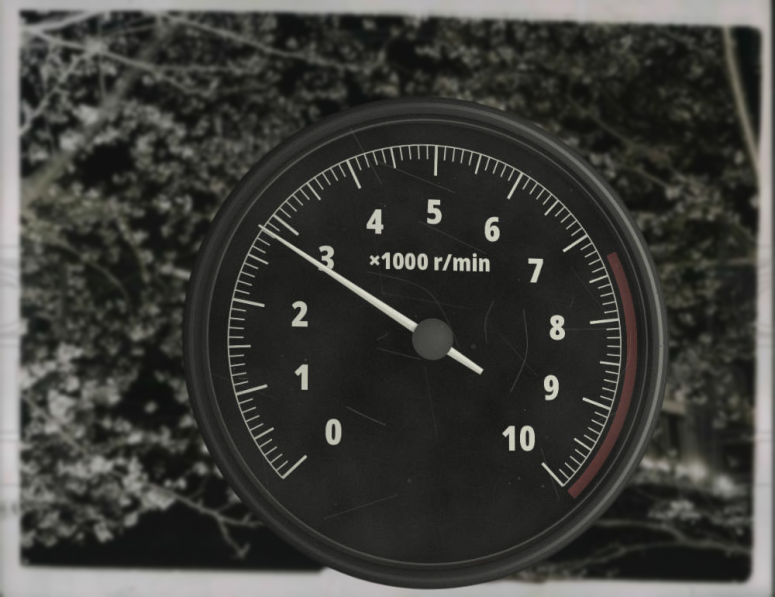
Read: **2800** rpm
